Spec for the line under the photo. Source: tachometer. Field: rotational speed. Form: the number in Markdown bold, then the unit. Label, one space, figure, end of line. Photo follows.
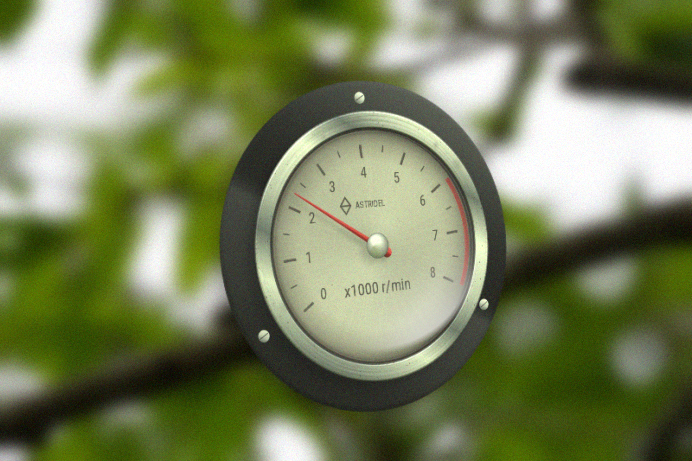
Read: **2250** rpm
